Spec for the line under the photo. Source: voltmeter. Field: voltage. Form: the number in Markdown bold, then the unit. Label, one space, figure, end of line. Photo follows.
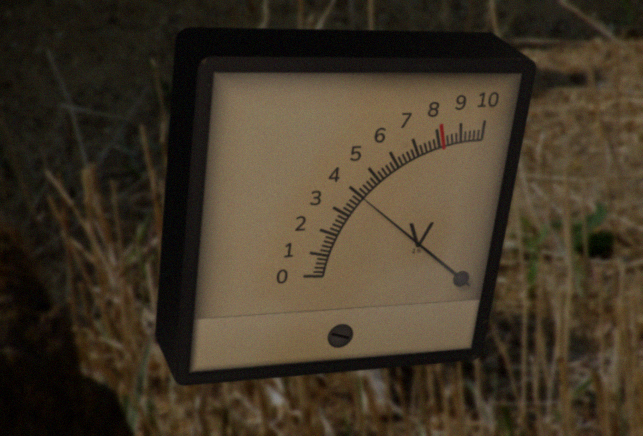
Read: **4** V
